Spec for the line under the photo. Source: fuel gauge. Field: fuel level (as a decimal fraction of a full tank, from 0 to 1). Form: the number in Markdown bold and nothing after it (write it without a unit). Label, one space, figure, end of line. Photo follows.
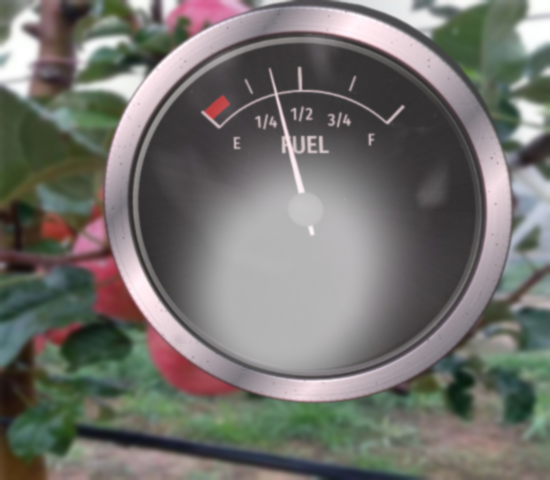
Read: **0.375**
